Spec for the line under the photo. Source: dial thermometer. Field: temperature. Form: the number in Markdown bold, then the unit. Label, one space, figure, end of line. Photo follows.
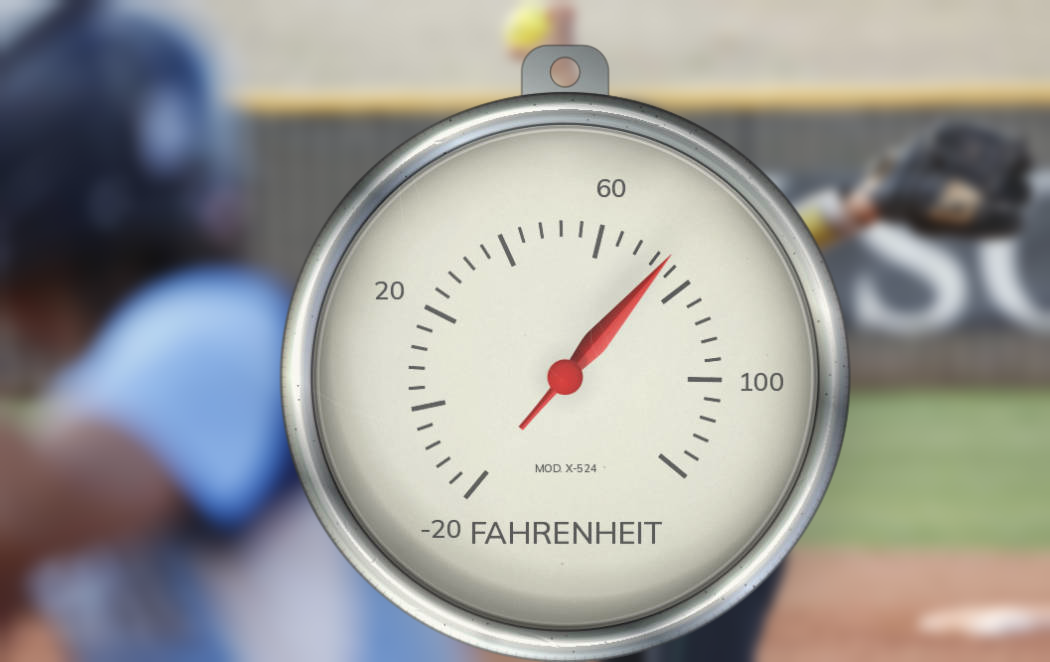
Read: **74** °F
